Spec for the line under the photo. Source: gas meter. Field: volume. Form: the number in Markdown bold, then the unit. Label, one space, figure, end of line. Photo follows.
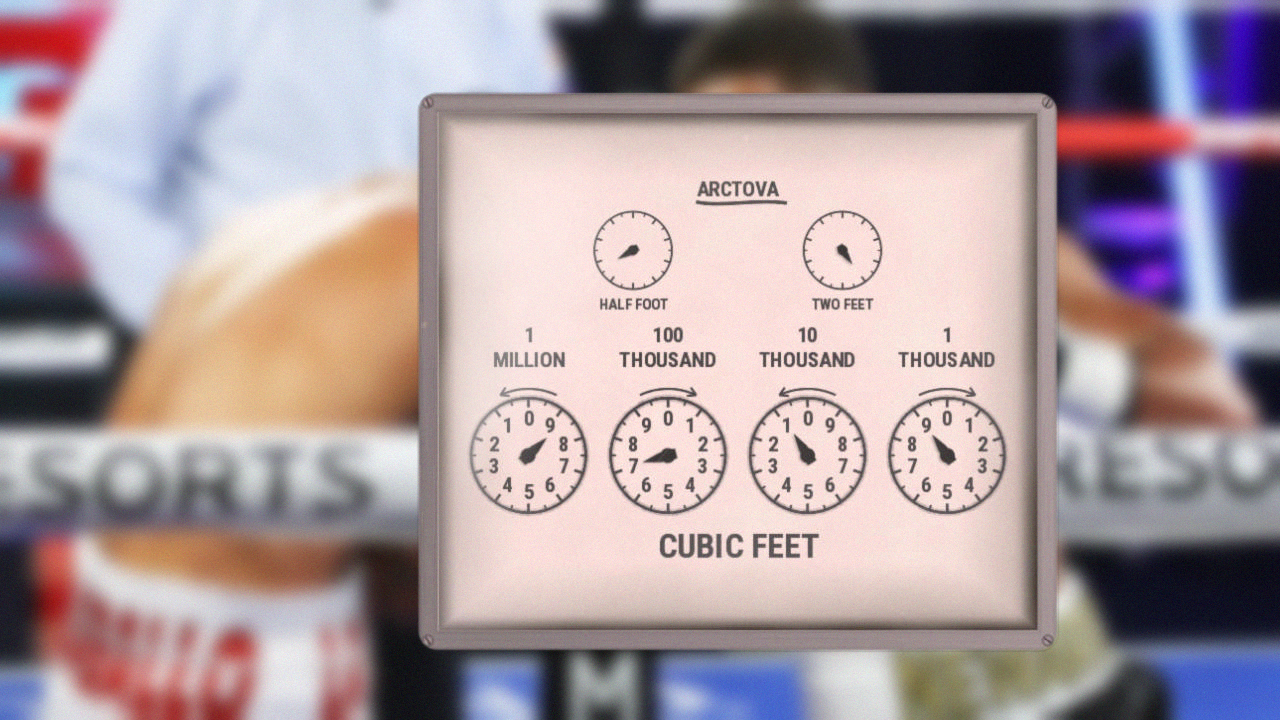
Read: **870900** ft³
